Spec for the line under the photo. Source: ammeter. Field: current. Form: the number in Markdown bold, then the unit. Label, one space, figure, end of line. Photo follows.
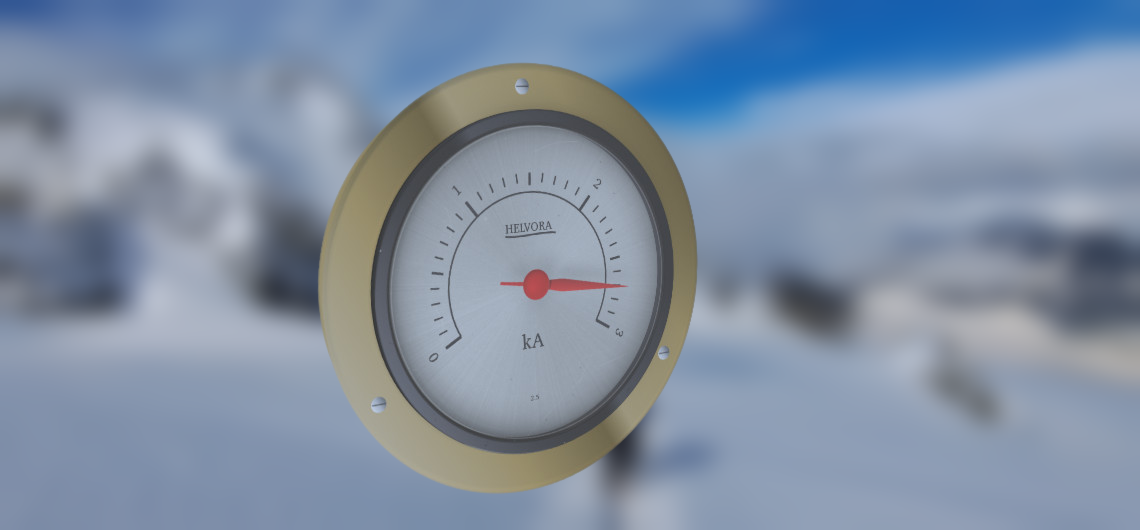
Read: **2.7** kA
